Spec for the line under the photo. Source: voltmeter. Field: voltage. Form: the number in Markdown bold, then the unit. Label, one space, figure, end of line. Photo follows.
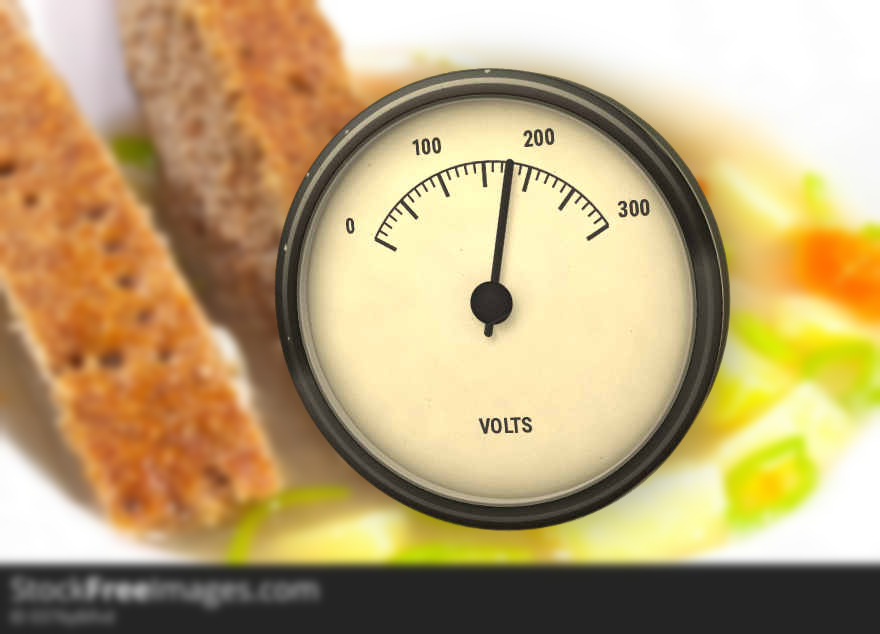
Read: **180** V
